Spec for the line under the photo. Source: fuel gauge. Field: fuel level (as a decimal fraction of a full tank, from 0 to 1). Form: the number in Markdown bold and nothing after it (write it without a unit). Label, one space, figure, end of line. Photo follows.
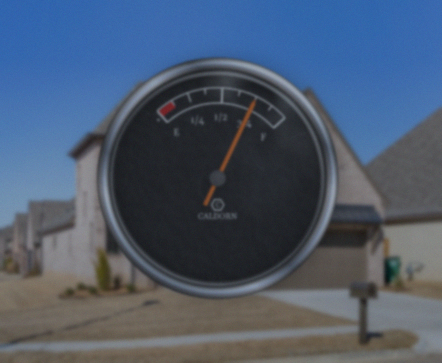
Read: **0.75**
